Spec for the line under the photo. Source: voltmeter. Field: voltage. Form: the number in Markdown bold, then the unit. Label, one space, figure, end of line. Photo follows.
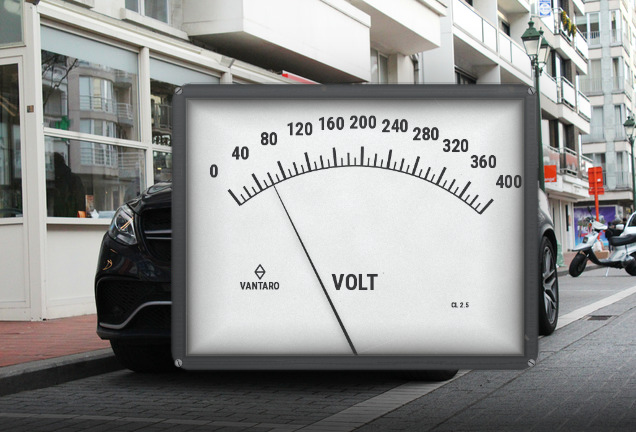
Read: **60** V
